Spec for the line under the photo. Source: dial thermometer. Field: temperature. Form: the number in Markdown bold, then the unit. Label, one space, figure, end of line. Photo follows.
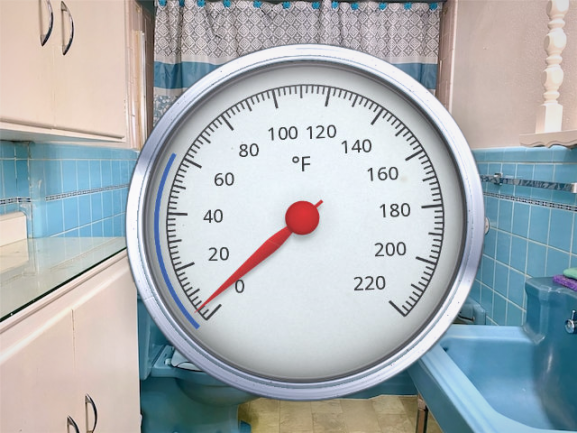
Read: **4** °F
